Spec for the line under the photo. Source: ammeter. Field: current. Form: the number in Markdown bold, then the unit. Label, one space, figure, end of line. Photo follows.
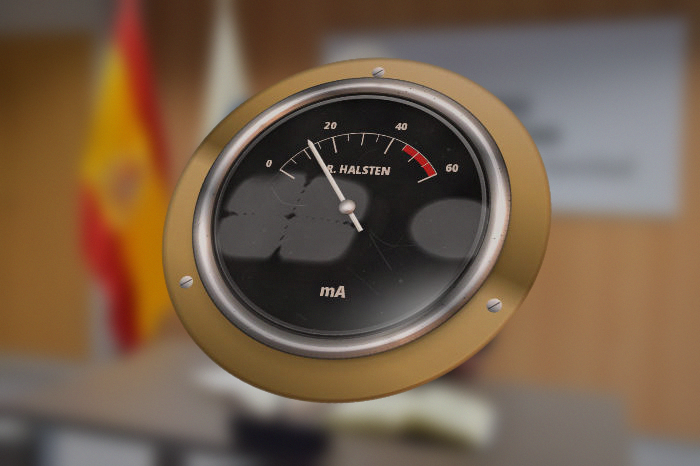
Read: **12.5** mA
